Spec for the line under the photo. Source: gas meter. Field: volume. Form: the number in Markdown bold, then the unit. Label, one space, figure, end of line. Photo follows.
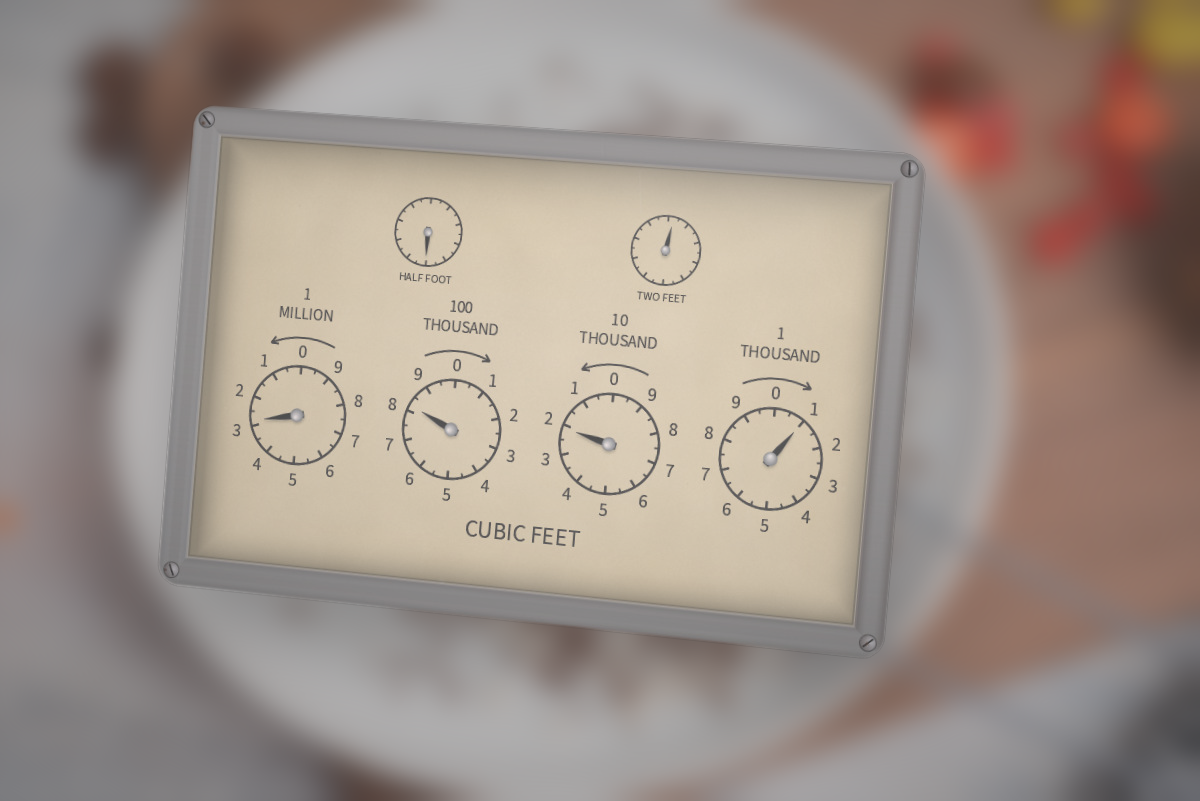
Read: **282100** ft³
